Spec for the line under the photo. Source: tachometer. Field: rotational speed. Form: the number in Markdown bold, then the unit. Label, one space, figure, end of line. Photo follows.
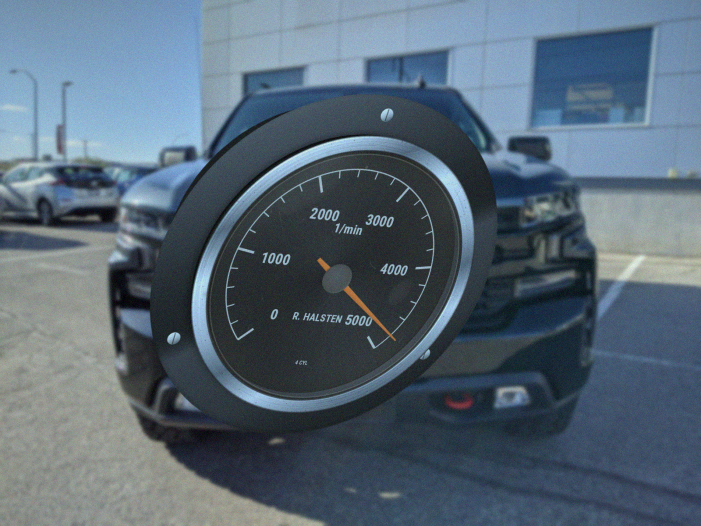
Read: **4800** rpm
